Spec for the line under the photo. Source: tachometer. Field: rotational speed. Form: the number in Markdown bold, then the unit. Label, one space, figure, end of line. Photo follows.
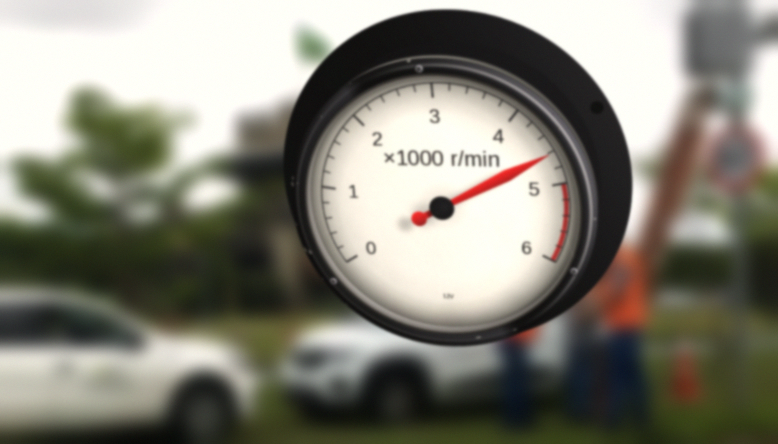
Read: **4600** rpm
